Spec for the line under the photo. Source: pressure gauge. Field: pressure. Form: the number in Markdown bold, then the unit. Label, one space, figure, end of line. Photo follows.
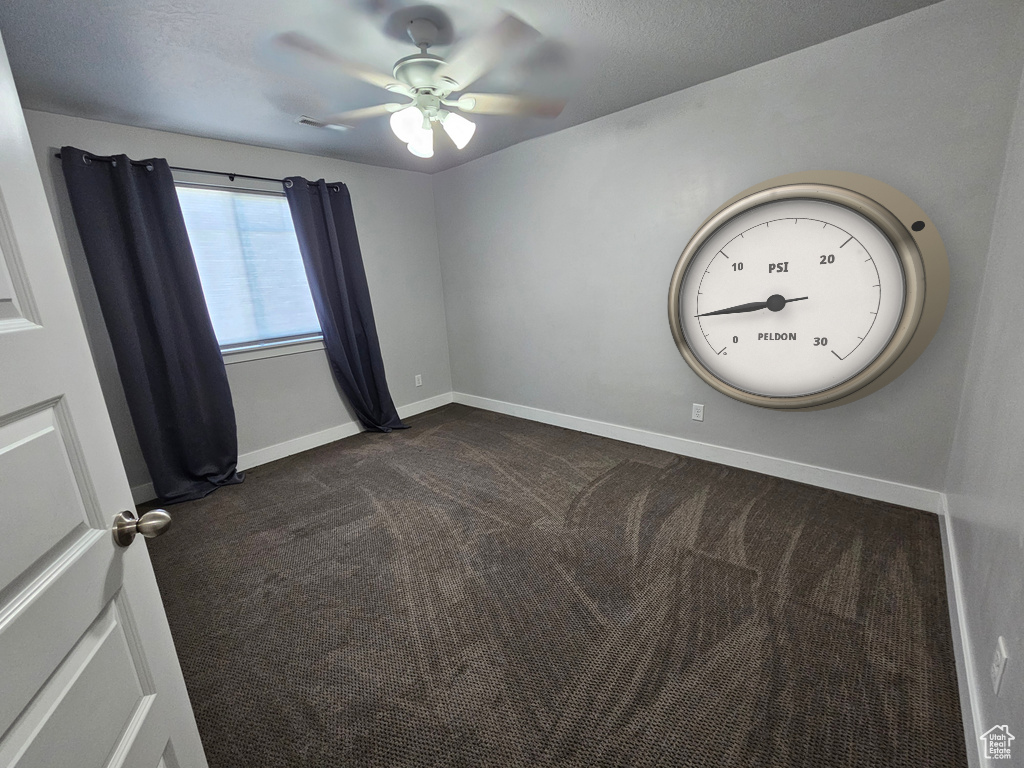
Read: **4** psi
